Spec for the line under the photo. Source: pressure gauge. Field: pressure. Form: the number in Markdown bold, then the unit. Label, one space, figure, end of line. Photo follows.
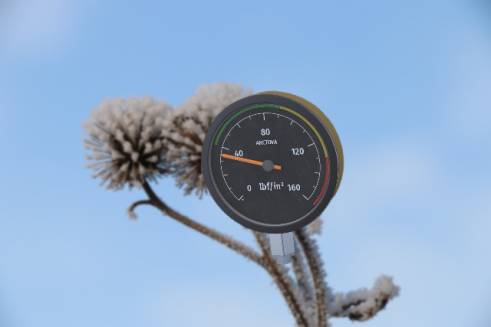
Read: **35** psi
